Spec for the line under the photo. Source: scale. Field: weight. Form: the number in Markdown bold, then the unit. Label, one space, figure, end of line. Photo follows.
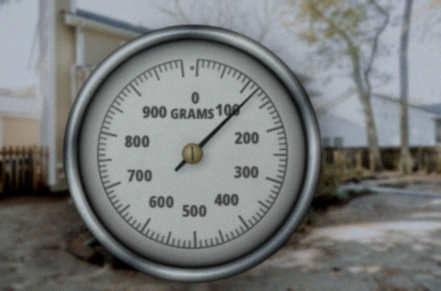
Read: **120** g
